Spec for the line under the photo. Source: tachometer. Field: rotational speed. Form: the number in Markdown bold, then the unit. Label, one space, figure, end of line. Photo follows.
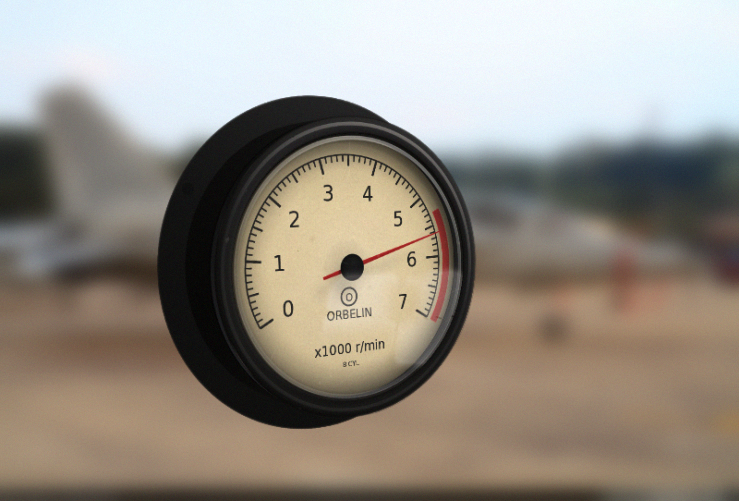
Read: **5600** rpm
